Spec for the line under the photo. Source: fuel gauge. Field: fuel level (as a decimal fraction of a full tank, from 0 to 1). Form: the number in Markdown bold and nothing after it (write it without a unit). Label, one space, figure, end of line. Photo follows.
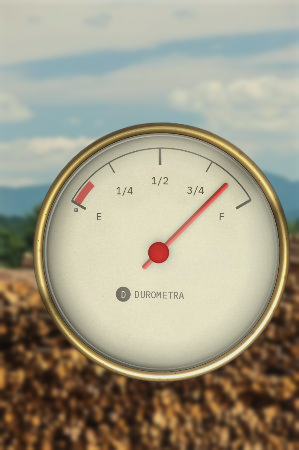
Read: **0.875**
